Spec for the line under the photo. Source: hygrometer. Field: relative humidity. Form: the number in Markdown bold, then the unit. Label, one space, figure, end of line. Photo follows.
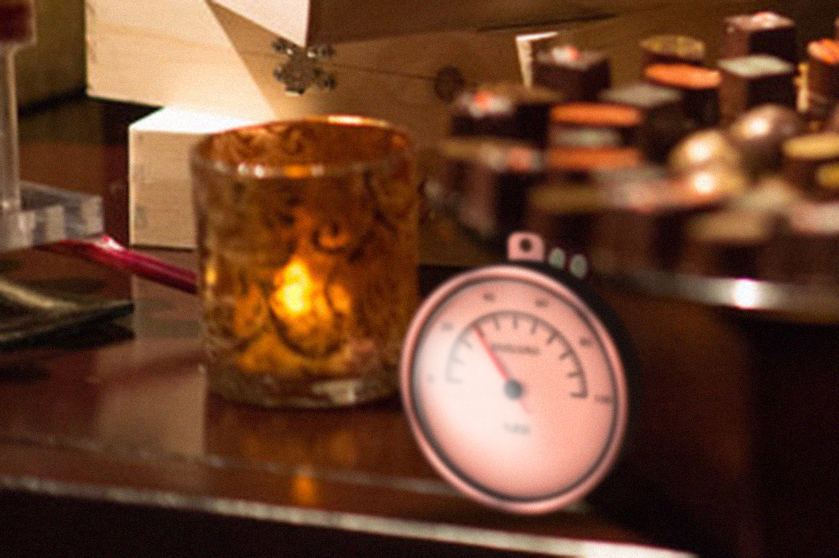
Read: **30** %
